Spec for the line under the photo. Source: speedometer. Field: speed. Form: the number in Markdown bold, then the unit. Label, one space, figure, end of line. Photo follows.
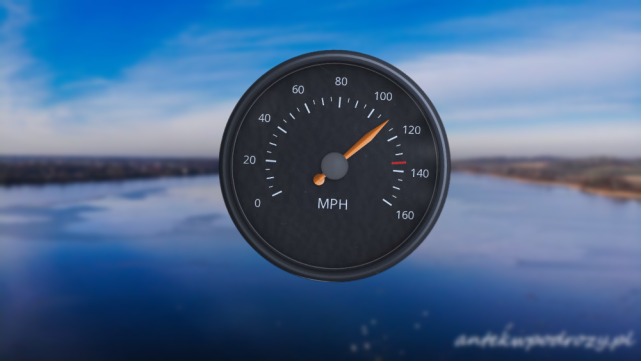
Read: **110** mph
